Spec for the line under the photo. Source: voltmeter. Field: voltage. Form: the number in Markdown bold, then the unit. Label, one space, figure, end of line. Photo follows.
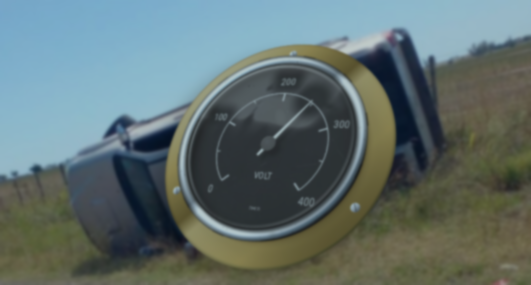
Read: **250** V
